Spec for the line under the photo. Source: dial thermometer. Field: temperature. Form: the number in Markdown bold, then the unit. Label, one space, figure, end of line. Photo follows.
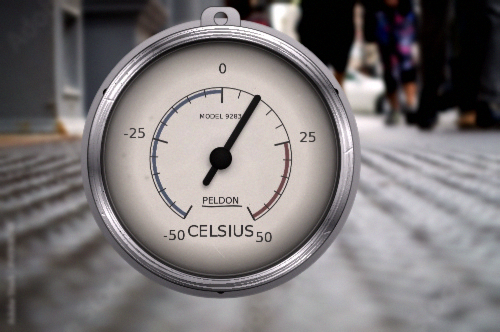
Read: **10** °C
